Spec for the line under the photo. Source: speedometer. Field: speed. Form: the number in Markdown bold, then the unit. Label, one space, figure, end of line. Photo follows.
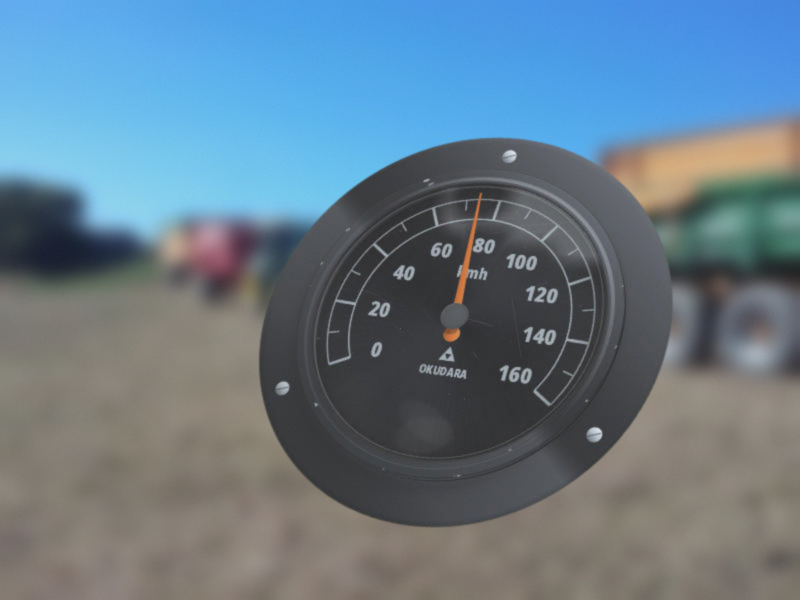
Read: **75** km/h
